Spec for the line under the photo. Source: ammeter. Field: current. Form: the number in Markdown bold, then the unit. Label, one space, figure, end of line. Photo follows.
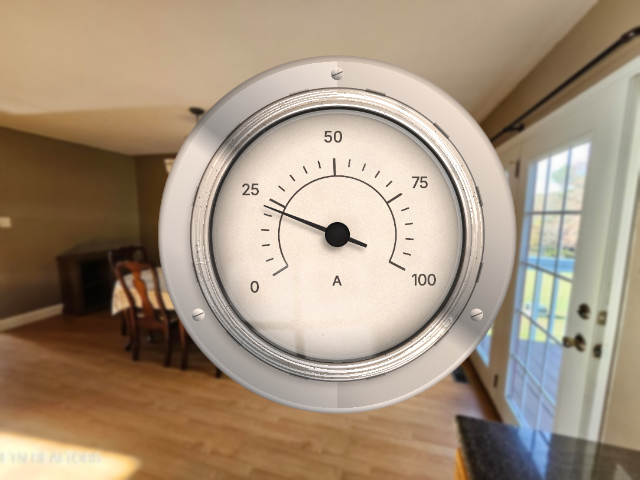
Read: **22.5** A
